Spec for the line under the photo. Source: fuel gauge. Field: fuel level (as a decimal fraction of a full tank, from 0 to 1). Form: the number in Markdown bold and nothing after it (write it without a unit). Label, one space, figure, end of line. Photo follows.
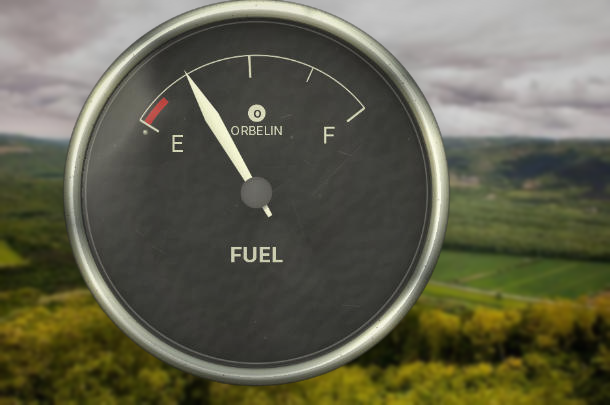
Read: **0.25**
